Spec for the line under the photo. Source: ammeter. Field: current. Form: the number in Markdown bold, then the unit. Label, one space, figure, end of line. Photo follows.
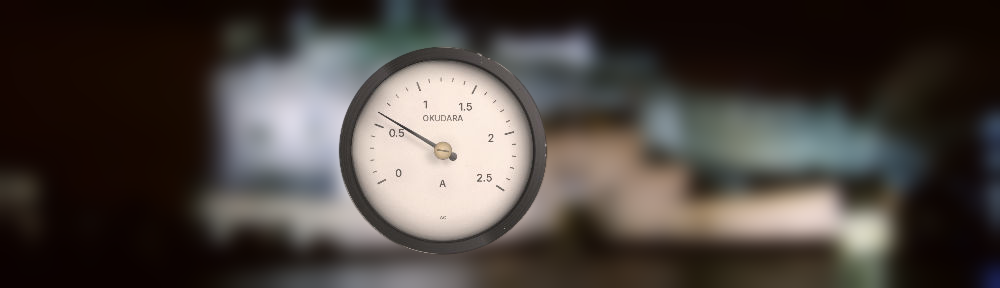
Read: **0.6** A
